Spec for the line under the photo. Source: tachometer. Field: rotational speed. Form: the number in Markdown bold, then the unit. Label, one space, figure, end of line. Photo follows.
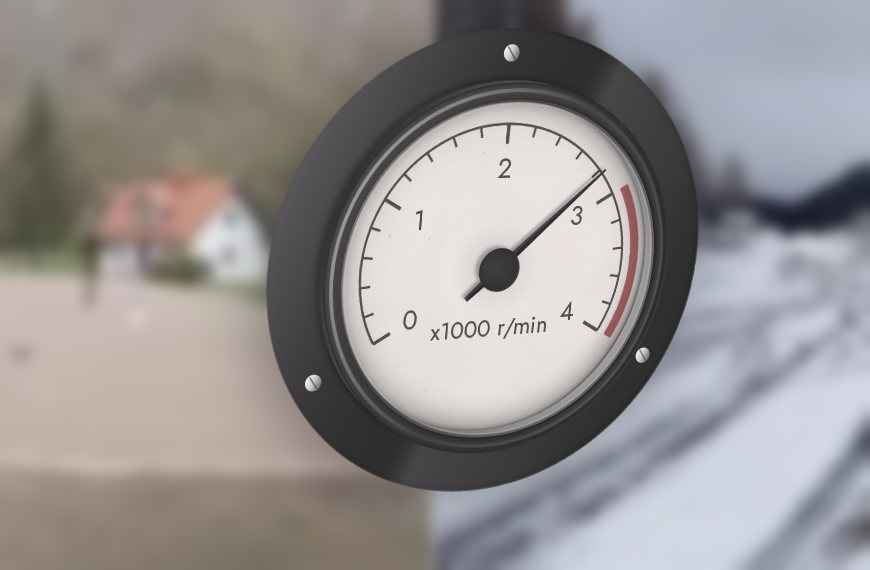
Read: **2800** rpm
